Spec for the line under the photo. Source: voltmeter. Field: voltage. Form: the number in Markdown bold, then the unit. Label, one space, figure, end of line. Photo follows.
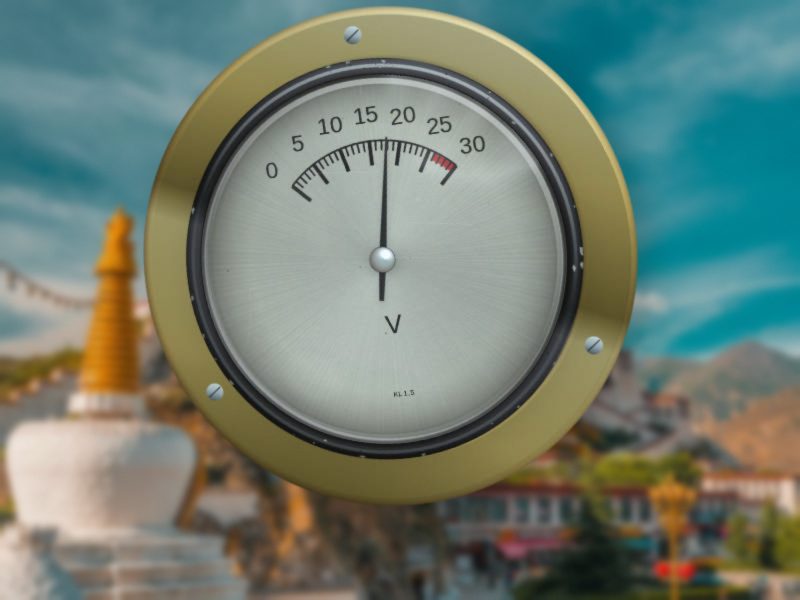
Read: **18** V
